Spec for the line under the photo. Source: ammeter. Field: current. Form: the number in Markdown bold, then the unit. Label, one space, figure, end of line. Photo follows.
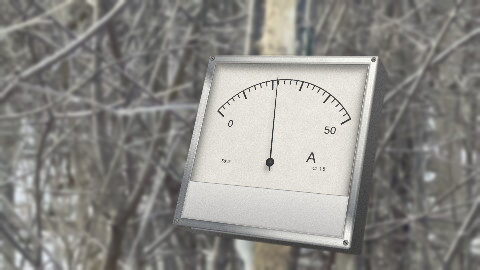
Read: **22** A
